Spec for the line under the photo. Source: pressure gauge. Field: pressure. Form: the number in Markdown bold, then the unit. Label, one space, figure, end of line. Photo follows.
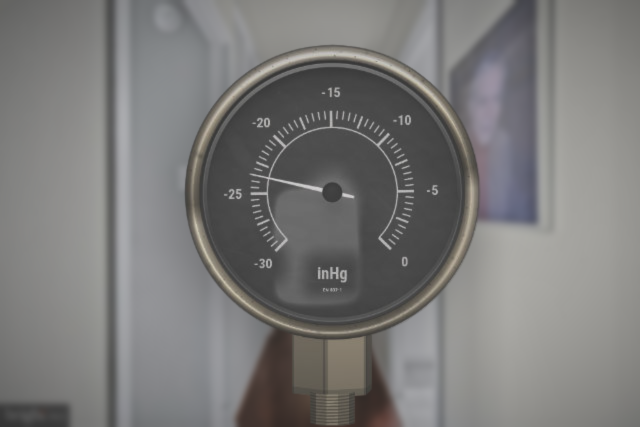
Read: **-23.5** inHg
